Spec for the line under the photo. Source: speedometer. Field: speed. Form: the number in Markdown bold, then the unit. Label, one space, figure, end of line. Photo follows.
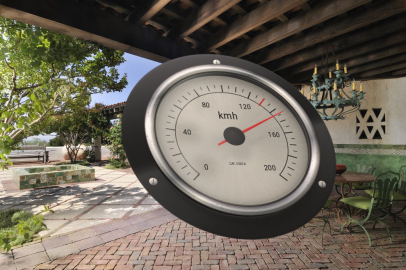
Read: **145** km/h
